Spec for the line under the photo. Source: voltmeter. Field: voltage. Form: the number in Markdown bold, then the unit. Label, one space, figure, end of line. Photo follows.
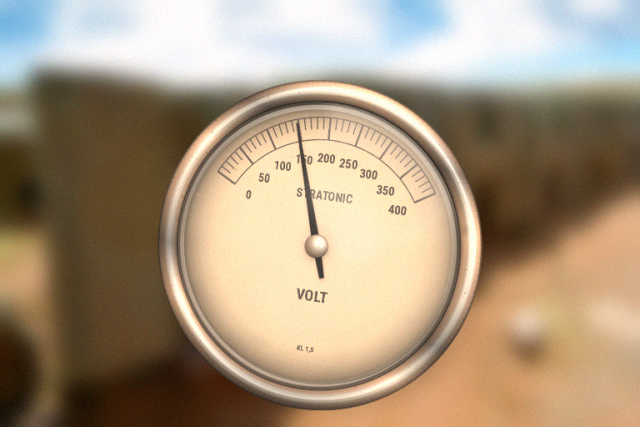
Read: **150** V
